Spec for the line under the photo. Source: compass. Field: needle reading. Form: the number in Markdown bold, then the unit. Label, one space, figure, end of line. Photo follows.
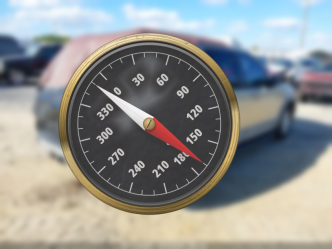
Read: **170** °
